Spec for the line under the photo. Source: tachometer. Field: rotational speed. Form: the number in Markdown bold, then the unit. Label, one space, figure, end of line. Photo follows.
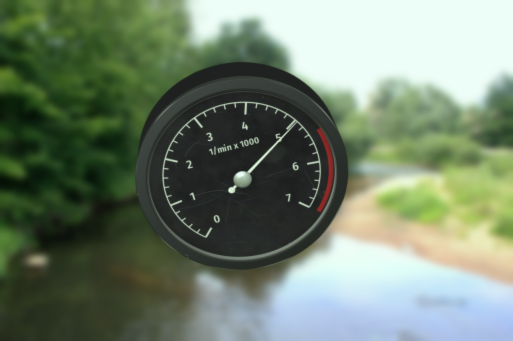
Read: **5000** rpm
